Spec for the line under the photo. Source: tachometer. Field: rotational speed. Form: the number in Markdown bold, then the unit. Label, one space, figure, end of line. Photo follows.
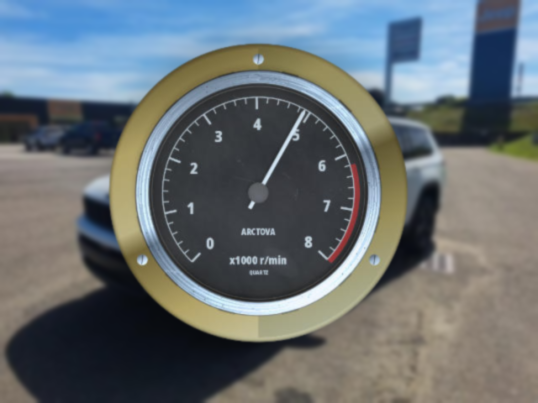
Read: **4900** rpm
